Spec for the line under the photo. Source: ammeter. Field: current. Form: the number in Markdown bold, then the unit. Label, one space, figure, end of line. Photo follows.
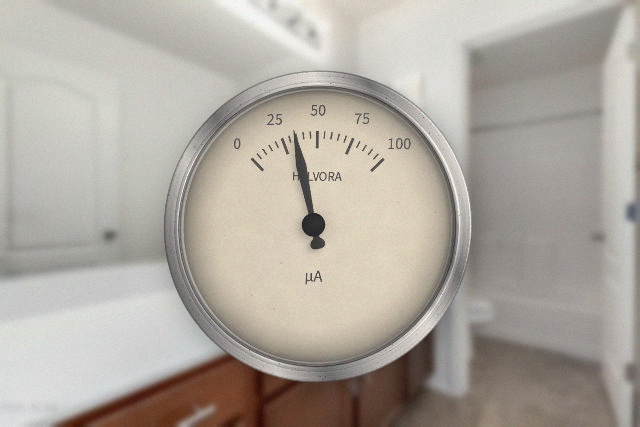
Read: **35** µA
